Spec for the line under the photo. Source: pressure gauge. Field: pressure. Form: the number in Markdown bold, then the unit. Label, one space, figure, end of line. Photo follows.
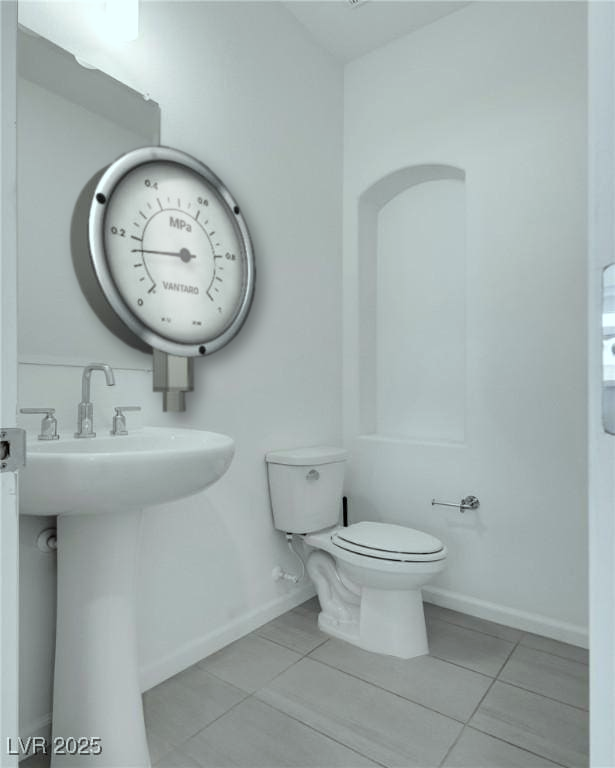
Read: **0.15** MPa
